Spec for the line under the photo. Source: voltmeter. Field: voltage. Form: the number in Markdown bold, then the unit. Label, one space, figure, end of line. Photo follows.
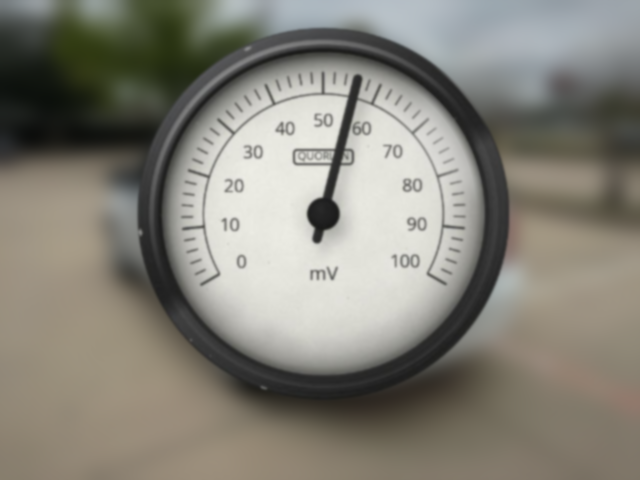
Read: **56** mV
